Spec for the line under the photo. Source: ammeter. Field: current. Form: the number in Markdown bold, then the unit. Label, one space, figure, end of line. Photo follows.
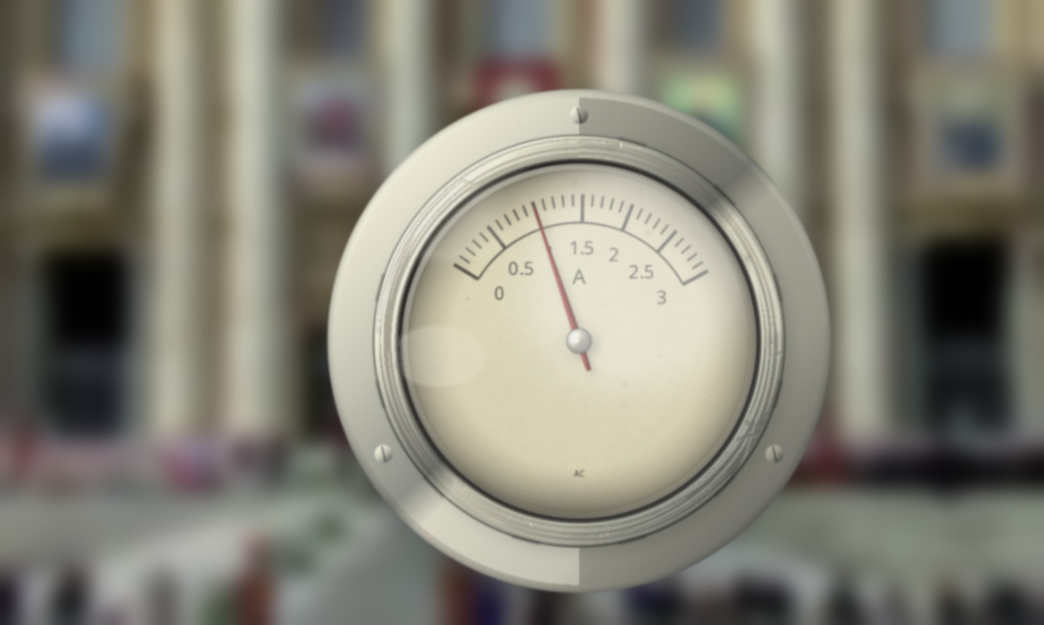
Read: **1** A
